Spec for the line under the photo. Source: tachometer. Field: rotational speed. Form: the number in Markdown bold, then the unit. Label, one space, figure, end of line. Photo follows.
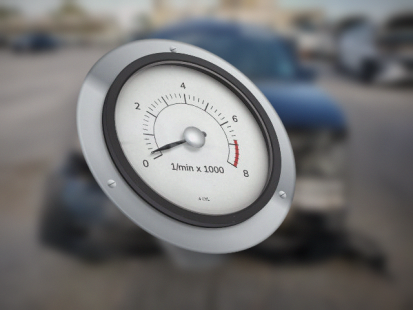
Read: **200** rpm
